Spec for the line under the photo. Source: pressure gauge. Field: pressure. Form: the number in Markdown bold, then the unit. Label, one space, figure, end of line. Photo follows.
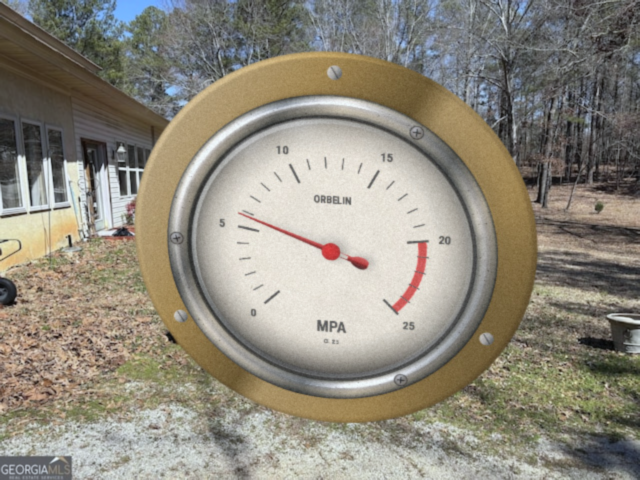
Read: **6** MPa
